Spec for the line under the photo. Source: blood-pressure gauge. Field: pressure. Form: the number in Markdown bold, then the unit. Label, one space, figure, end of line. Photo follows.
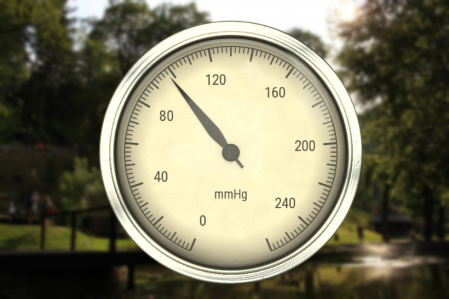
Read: **98** mmHg
